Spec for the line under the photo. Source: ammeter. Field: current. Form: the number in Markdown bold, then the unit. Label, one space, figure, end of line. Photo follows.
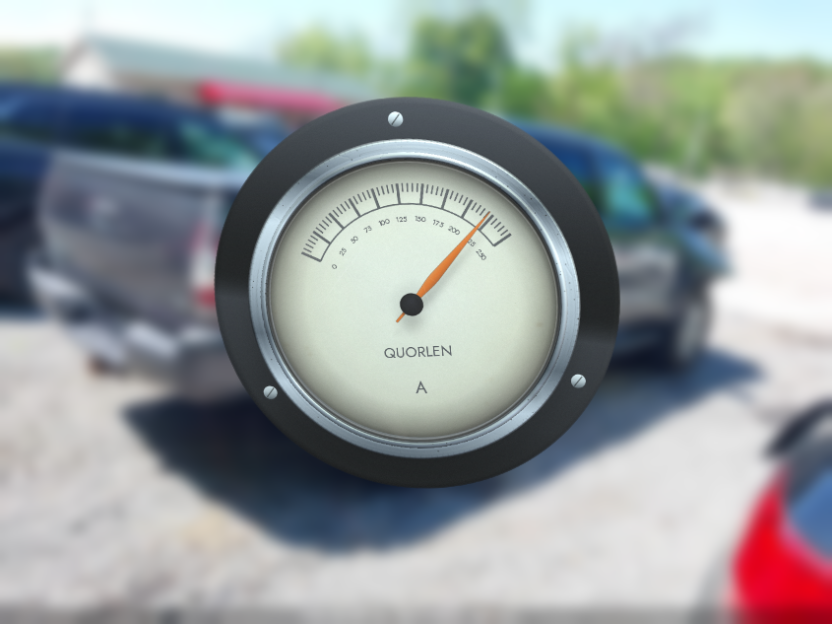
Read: **220** A
